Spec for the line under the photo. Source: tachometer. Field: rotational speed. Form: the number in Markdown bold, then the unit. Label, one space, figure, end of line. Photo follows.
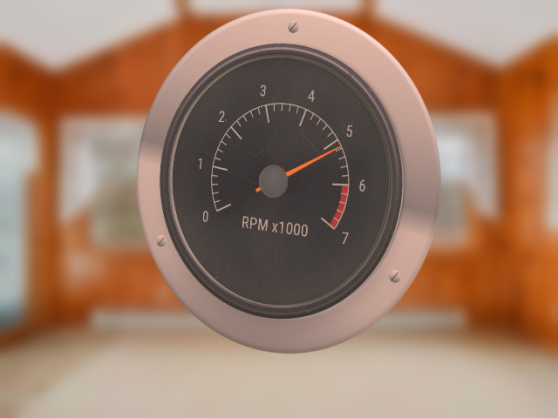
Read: **5200** rpm
